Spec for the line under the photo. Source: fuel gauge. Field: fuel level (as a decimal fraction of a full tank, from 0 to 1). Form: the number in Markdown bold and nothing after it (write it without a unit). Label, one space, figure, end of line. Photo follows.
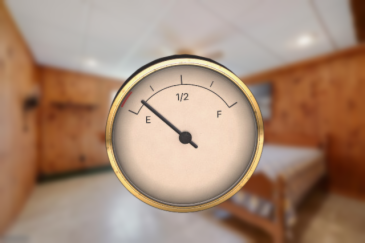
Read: **0.125**
